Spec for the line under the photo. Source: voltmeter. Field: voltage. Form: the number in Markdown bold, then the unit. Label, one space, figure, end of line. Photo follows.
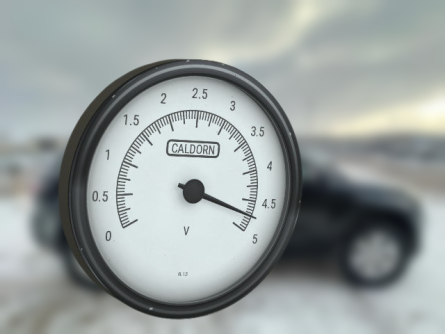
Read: **4.75** V
